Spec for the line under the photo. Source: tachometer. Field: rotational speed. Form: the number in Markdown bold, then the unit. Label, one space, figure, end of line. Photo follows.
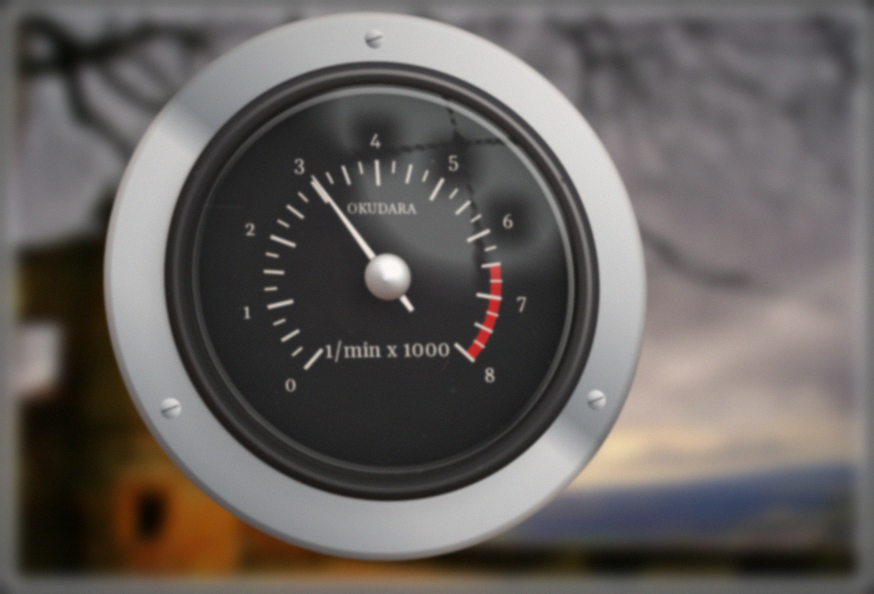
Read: **3000** rpm
